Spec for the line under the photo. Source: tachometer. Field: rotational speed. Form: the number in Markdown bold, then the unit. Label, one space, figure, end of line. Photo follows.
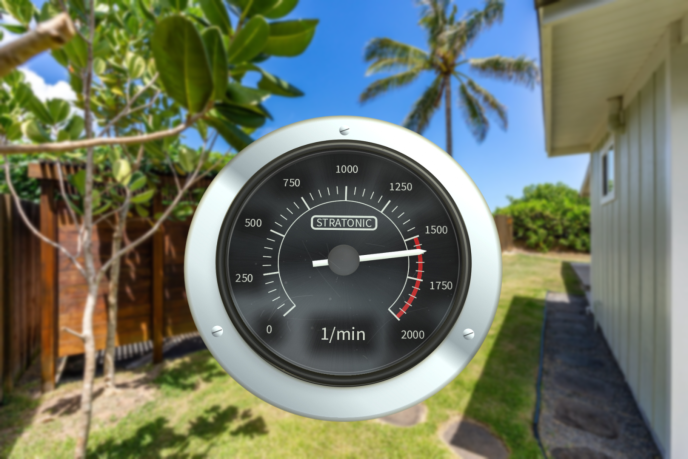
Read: **1600** rpm
